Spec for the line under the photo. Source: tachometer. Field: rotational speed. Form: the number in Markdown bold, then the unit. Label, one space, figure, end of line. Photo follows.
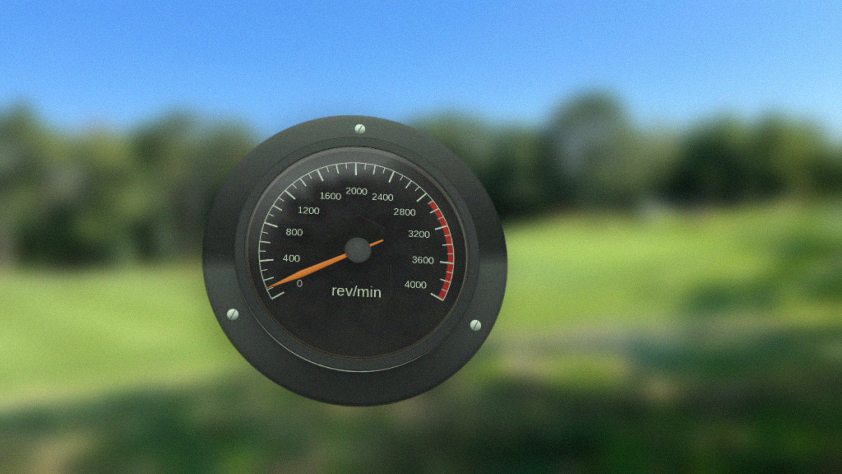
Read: **100** rpm
